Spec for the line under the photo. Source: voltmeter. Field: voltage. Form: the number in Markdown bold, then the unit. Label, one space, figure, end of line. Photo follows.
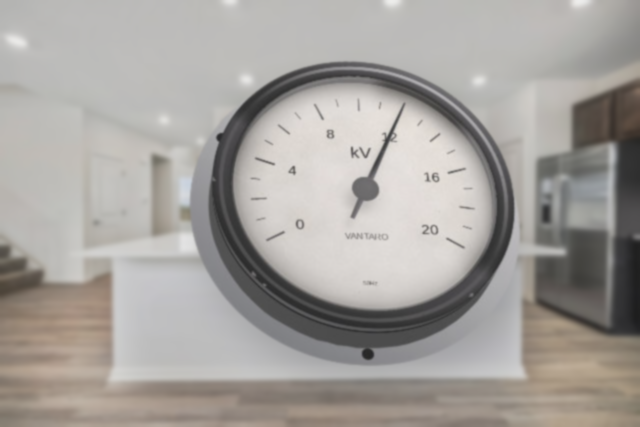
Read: **12** kV
